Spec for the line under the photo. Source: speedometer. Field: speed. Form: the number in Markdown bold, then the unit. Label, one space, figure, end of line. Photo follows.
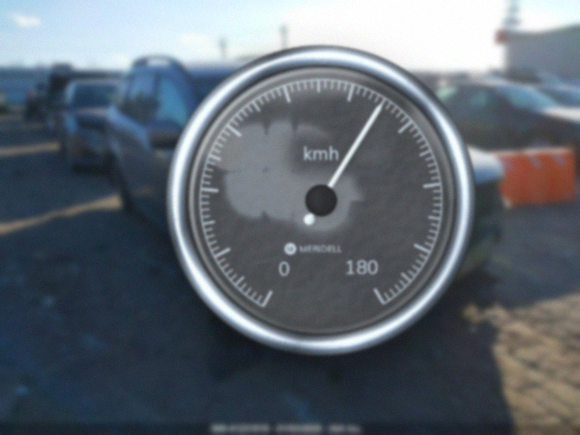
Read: **110** km/h
